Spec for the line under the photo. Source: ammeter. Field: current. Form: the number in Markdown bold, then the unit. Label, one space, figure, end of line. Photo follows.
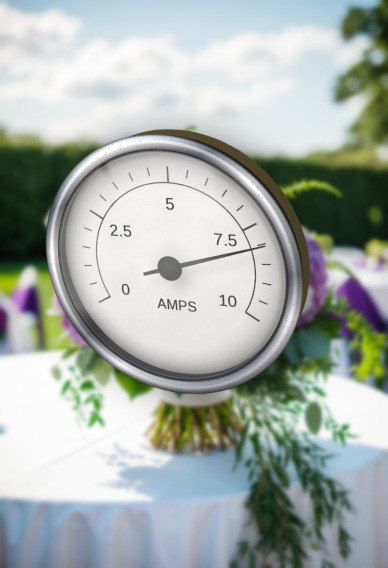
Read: **8** A
